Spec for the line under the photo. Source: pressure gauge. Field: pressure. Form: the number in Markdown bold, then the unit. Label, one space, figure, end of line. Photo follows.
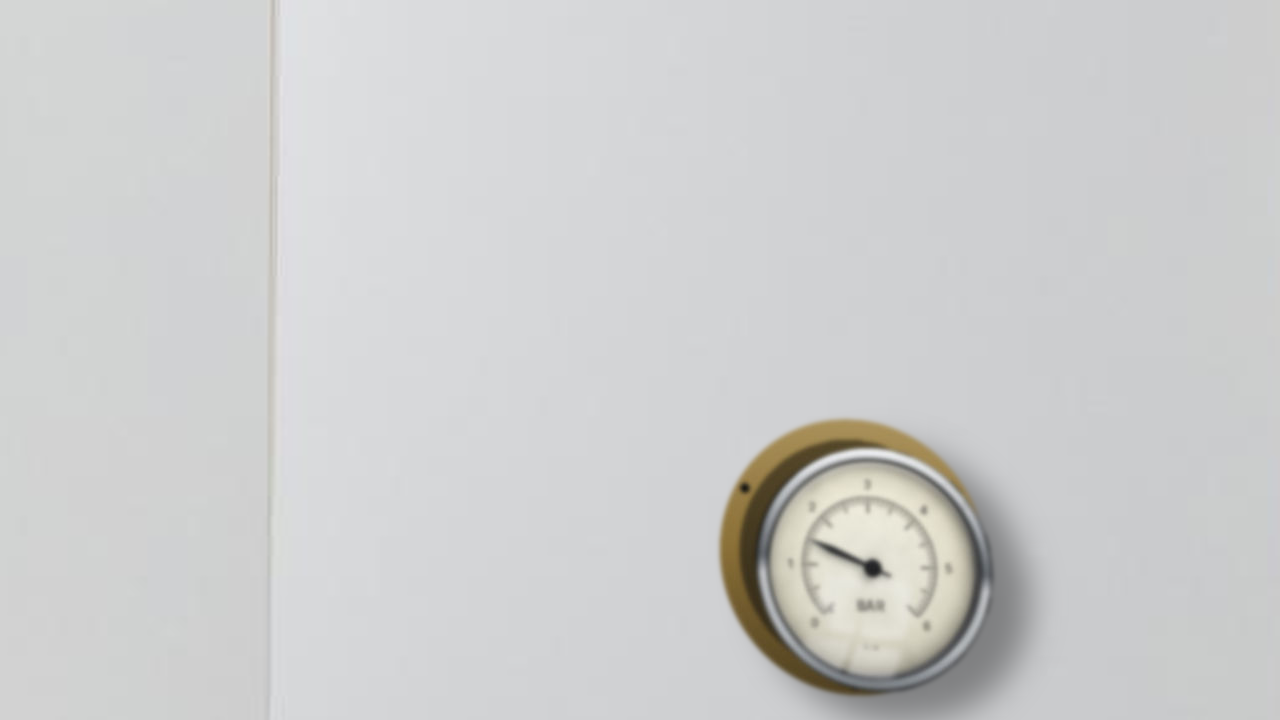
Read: **1.5** bar
